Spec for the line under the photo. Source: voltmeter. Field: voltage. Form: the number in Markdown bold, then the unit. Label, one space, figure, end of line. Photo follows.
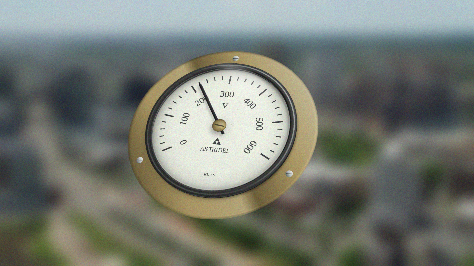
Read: **220** V
